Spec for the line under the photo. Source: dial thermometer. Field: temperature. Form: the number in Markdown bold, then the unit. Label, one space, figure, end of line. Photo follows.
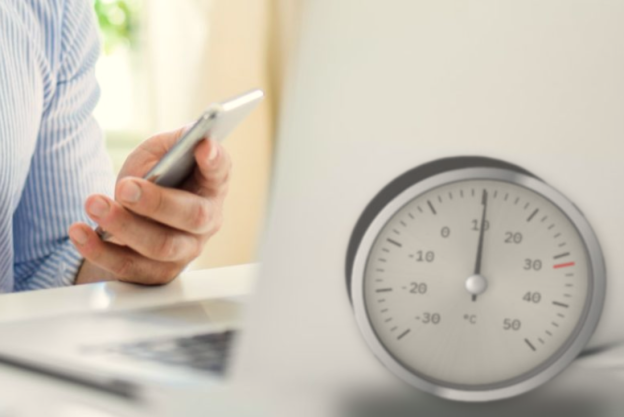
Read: **10** °C
